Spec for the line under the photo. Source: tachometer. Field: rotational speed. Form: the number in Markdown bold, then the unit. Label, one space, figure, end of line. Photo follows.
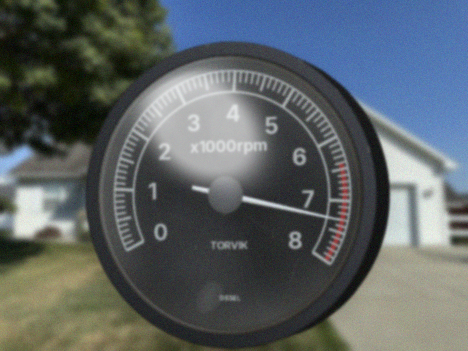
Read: **7300** rpm
